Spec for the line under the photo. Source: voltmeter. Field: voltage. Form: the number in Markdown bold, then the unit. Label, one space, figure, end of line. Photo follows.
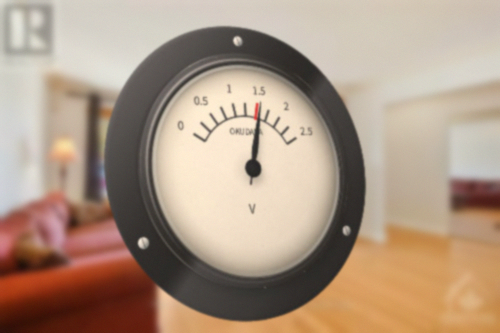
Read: **1.5** V
